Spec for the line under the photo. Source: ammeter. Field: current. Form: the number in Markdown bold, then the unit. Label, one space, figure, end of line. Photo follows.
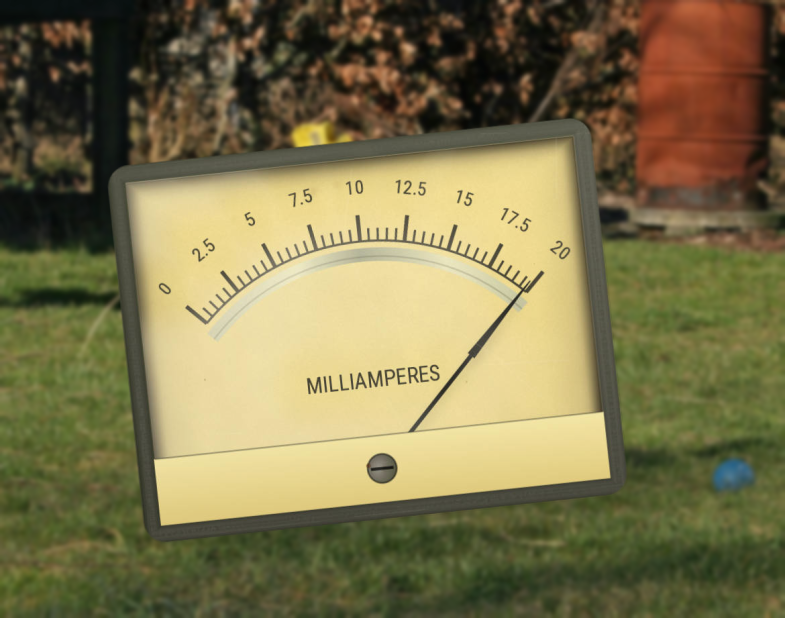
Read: **19.75** mA
